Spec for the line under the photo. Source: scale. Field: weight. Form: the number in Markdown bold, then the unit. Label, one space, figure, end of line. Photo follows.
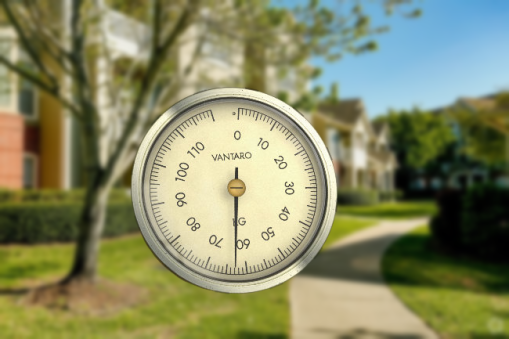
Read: **63** kg
